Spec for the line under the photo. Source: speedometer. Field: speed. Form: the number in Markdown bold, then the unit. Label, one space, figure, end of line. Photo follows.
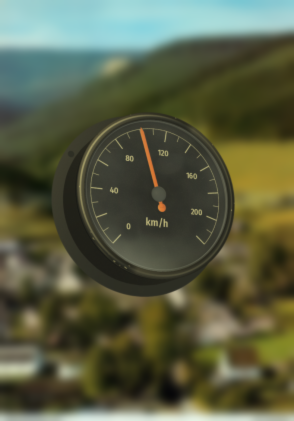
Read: **100** km/h
